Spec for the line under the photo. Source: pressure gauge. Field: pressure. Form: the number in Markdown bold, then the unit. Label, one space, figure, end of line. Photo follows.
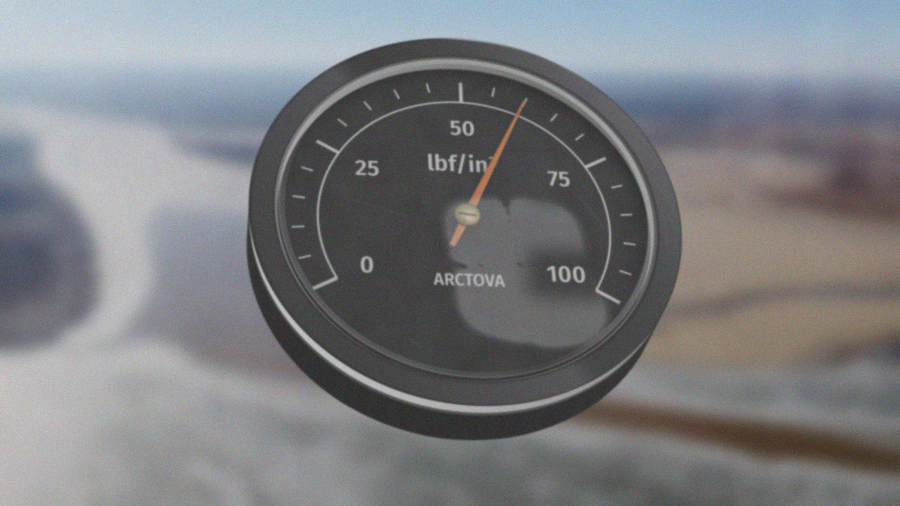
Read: **60** psi
